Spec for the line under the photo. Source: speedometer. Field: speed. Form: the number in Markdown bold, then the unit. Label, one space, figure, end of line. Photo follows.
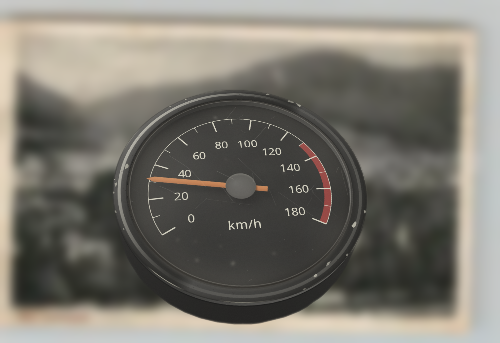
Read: **30** km/h
